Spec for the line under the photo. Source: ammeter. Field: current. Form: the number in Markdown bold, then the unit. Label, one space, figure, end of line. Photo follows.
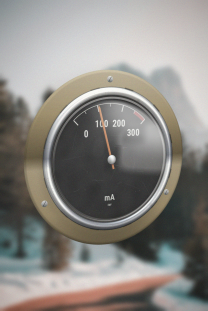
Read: **100** mA
